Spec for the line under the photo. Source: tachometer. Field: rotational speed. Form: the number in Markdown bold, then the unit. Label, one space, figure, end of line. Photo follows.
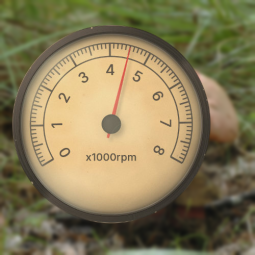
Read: **4500** rpm
